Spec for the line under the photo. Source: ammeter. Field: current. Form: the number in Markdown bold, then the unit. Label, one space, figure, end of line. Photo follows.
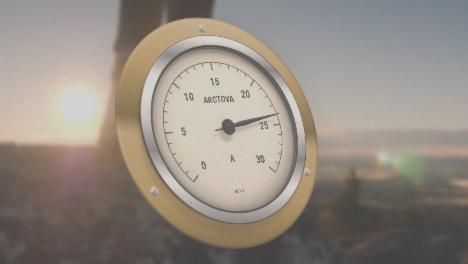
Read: **24** A
